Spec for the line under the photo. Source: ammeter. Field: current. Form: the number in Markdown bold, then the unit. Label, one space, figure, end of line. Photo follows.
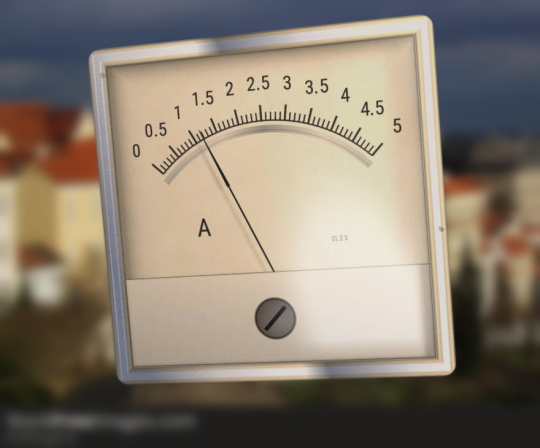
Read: **1.2** A
